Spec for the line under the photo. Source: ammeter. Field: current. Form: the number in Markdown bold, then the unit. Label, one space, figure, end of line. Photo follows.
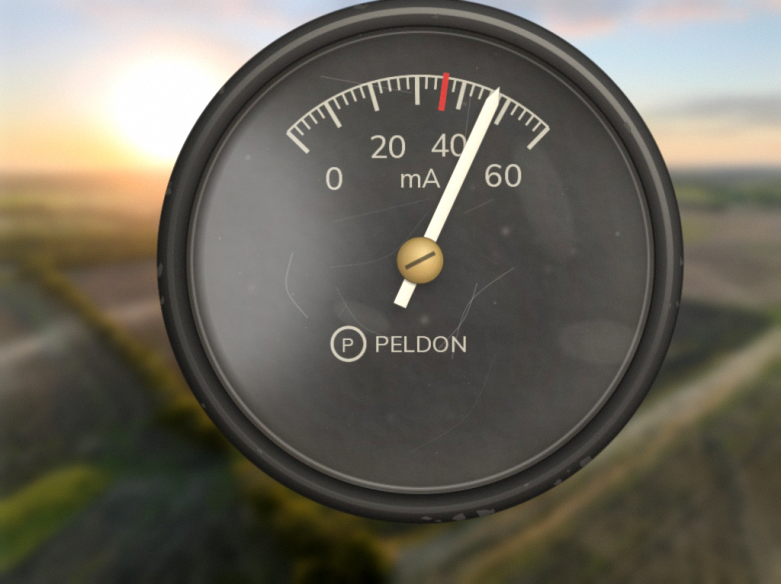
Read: **47** mA
